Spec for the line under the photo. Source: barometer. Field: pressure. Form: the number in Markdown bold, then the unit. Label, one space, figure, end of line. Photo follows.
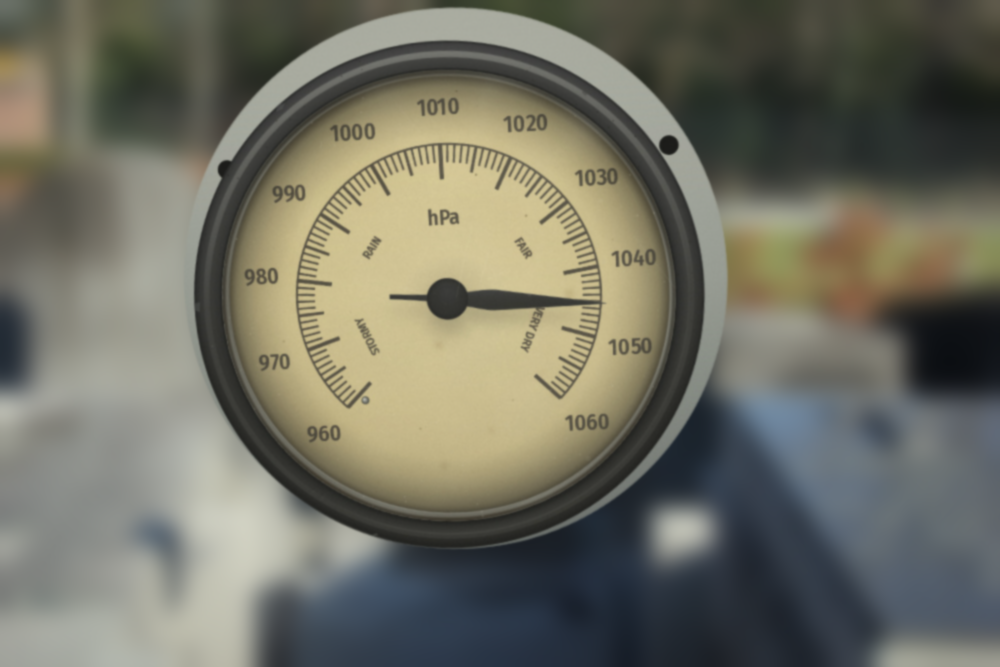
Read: **1045** hPa
